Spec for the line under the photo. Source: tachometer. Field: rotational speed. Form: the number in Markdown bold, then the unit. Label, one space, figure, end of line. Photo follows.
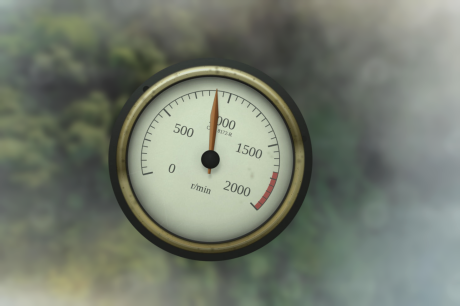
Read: **900** rpm
